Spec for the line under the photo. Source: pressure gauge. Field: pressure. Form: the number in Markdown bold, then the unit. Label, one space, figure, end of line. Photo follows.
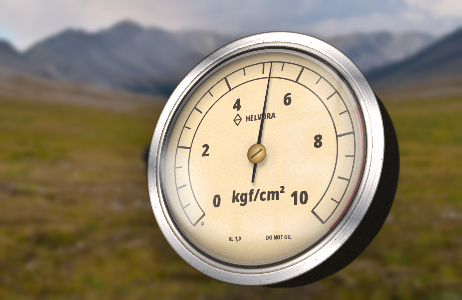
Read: **5.25** kg/cm²
